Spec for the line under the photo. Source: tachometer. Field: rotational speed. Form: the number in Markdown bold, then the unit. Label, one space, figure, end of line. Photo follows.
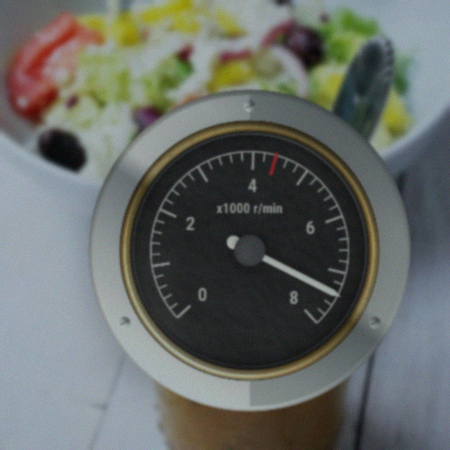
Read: **7400** rpm
